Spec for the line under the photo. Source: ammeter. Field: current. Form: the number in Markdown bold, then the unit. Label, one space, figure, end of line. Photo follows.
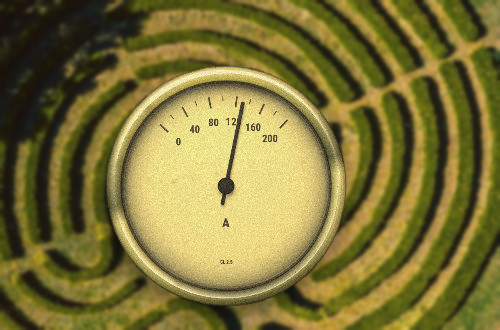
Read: **130** A
